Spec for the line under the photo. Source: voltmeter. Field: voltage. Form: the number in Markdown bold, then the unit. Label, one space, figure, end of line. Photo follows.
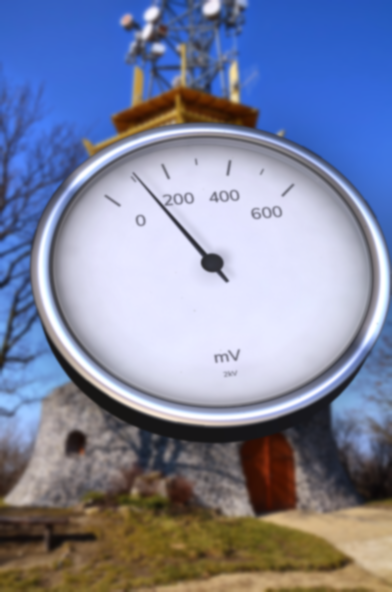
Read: **100** mV
